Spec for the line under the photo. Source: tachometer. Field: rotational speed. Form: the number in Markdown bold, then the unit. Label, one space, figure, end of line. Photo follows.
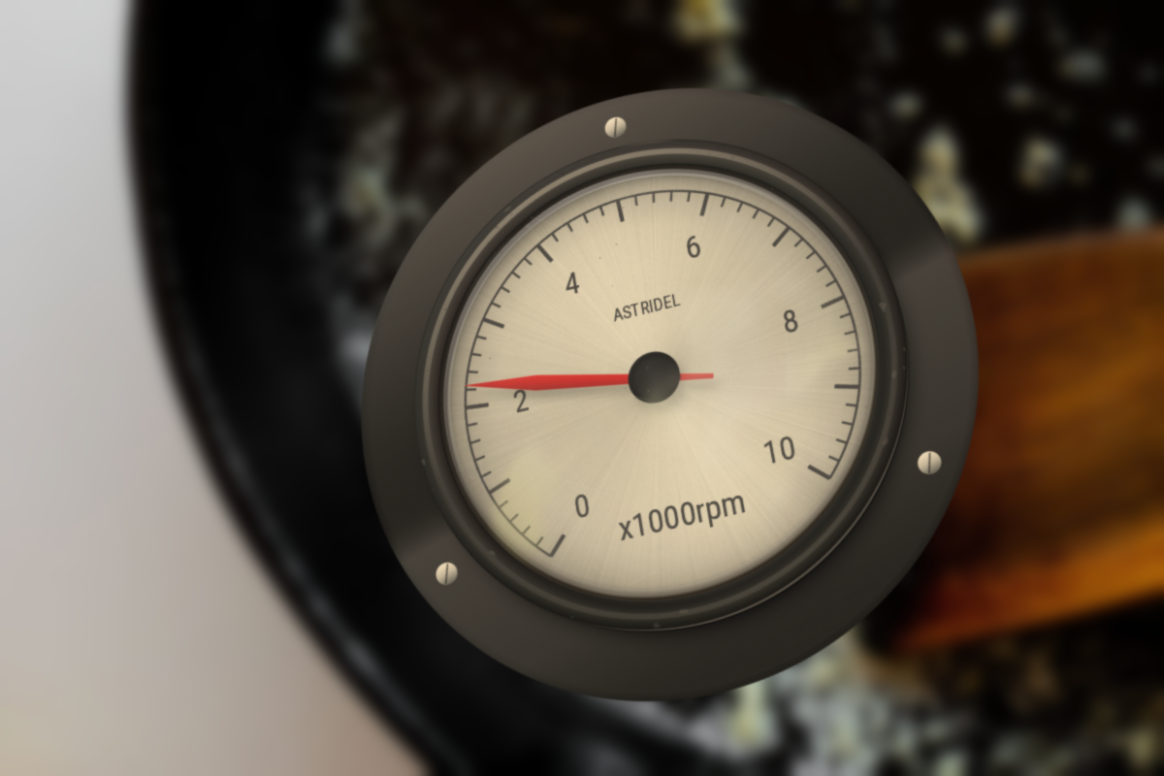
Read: **2200** rpm
